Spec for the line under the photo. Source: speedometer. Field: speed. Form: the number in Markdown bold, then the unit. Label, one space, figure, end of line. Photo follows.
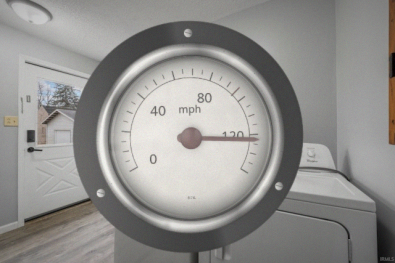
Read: **122.5** mph
